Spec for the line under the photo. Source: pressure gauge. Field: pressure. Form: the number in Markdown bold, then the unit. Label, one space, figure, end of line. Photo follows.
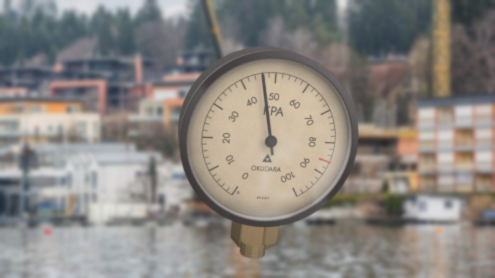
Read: **46** kPa
